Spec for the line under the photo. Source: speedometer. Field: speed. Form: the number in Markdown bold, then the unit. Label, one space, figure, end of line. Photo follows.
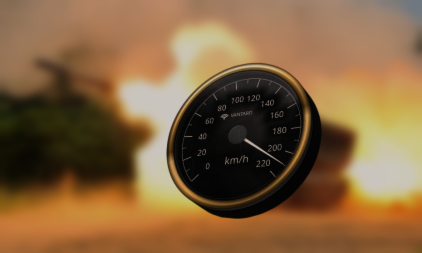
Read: **210** km/h
